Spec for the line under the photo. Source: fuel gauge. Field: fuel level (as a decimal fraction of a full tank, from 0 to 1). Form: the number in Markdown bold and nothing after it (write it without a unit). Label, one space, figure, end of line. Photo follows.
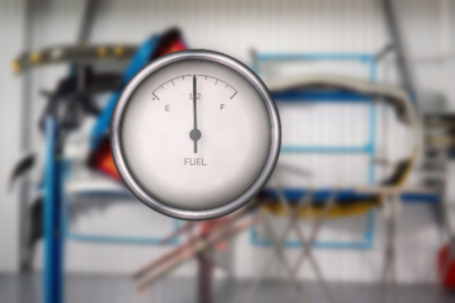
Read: **0.5**
